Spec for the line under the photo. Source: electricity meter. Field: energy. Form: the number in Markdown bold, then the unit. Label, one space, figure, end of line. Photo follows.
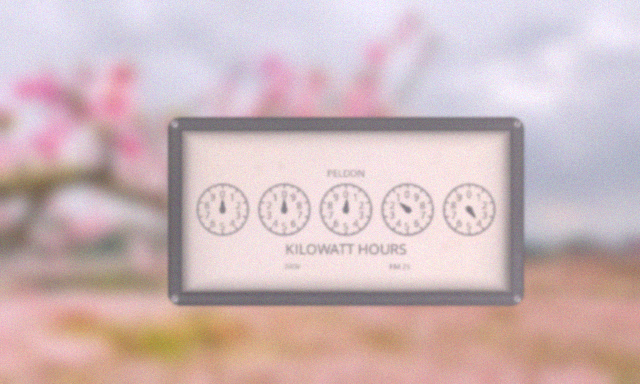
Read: **14** kWh
